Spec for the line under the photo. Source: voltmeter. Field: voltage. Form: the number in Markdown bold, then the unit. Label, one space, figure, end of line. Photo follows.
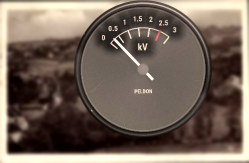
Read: **0.25** kV
